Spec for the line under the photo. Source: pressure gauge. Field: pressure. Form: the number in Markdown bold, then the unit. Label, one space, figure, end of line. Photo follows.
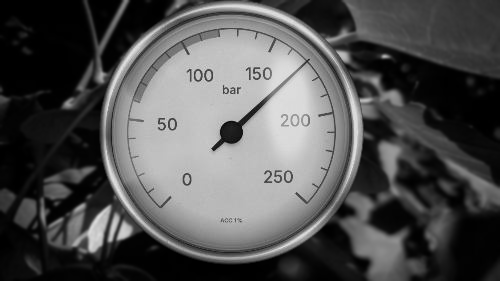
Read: **170** bar
